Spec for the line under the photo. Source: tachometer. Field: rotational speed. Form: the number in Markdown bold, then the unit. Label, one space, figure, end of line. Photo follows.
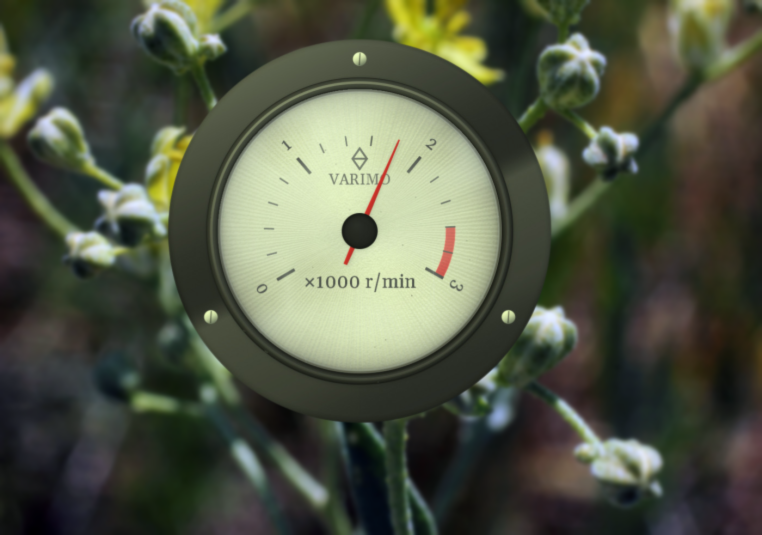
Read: **1800** rpm
